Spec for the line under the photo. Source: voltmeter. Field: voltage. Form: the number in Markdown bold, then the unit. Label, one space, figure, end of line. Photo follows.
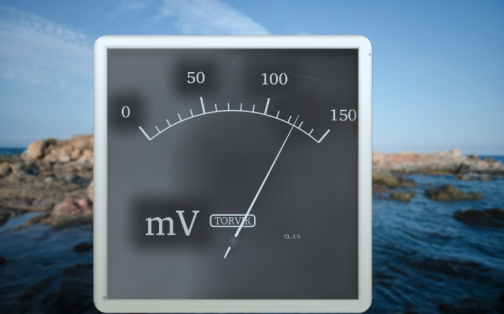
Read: **125** mV
